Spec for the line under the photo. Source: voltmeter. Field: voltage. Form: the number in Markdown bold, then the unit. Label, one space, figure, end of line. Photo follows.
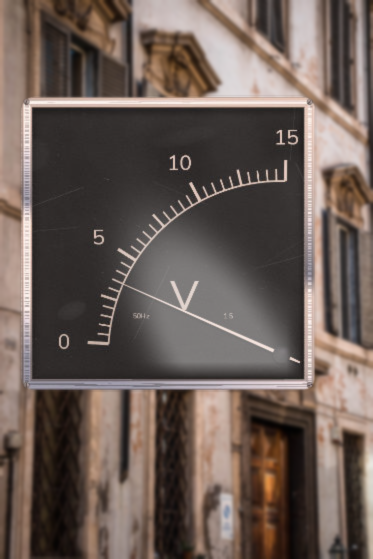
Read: **3.5** V
